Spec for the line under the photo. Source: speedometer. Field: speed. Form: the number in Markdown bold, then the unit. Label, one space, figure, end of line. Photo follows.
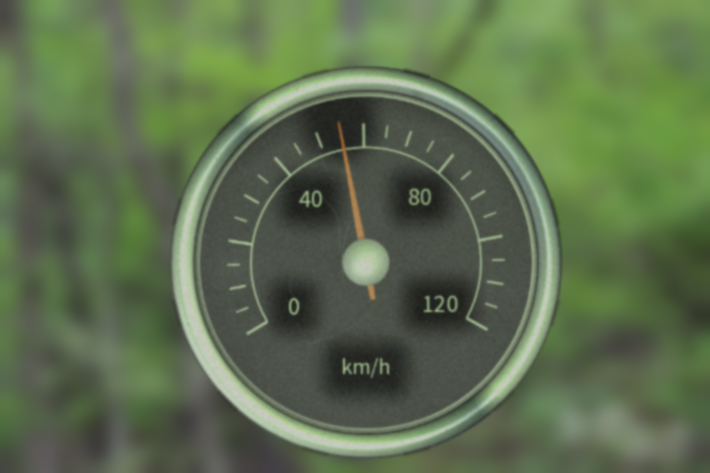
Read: **55** km/h
